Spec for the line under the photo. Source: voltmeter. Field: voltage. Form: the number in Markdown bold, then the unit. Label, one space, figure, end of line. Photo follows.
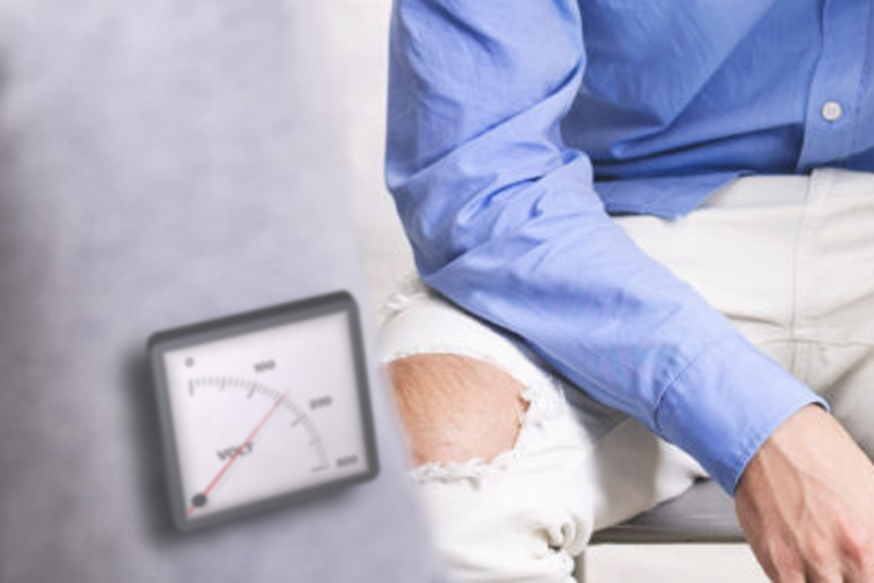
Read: **150** V
